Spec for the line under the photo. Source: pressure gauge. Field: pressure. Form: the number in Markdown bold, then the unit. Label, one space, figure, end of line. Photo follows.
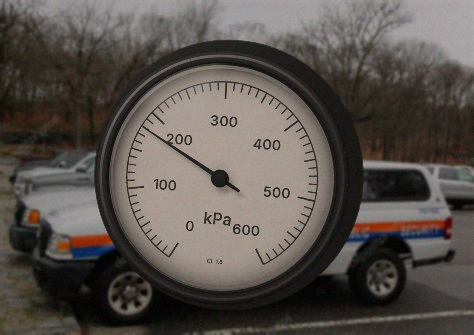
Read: **180** kPa
